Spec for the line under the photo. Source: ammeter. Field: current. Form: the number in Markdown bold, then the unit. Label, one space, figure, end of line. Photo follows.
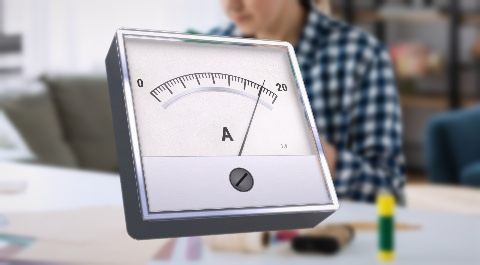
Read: **17.5** A
